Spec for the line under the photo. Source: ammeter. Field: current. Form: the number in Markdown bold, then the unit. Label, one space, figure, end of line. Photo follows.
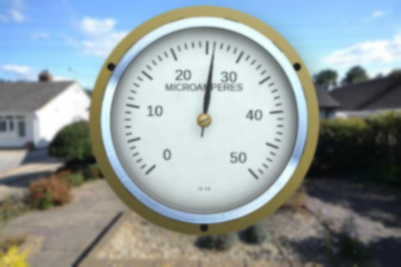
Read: **26** µA
